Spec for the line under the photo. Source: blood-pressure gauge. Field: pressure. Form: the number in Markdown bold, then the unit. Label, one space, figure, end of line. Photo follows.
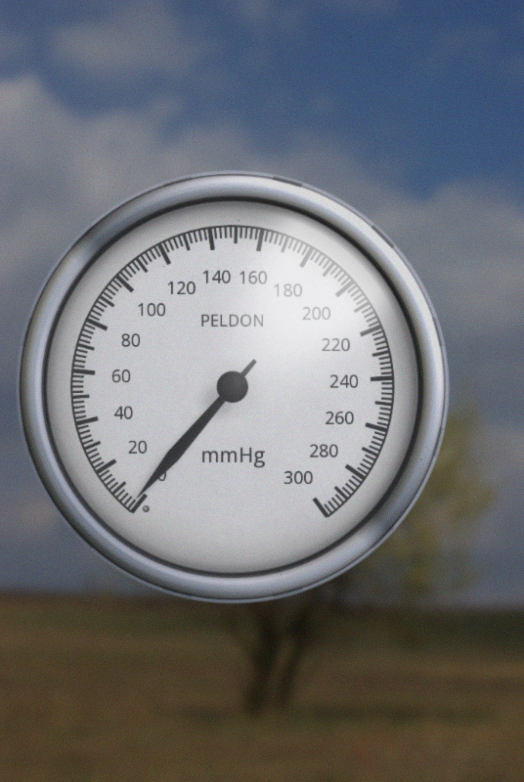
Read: **2** mmHg
